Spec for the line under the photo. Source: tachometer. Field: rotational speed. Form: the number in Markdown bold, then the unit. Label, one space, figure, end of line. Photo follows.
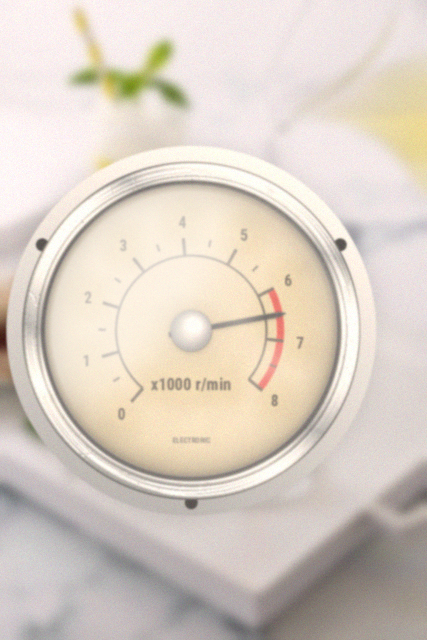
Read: **6500** rpm
